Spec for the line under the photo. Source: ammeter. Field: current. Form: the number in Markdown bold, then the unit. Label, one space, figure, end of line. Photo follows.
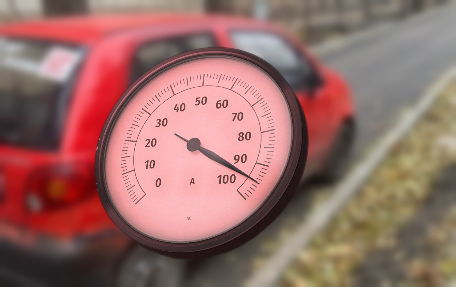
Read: **95** A
